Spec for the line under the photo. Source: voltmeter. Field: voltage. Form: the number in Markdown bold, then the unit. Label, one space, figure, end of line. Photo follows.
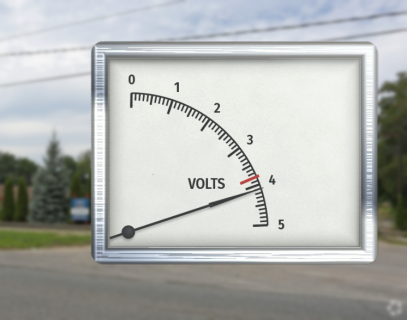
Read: **4.1** V
